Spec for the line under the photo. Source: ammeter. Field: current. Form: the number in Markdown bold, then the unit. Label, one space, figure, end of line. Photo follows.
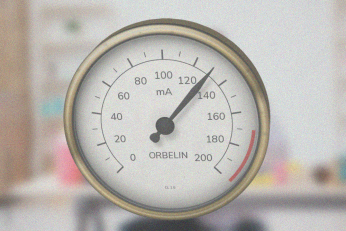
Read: **130** mA
